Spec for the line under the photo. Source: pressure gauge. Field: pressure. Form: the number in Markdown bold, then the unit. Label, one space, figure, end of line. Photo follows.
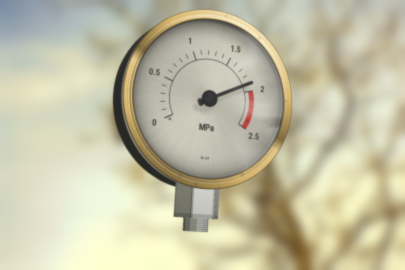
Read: **1.9** MPa
